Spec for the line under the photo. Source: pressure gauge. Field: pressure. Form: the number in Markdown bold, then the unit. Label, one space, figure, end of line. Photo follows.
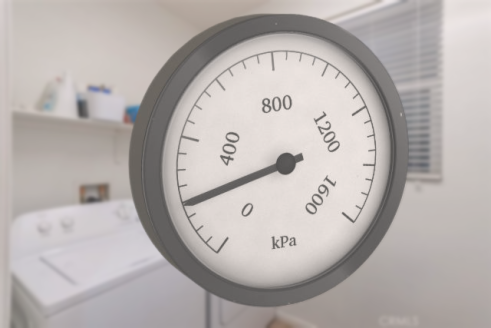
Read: **200** kPa
